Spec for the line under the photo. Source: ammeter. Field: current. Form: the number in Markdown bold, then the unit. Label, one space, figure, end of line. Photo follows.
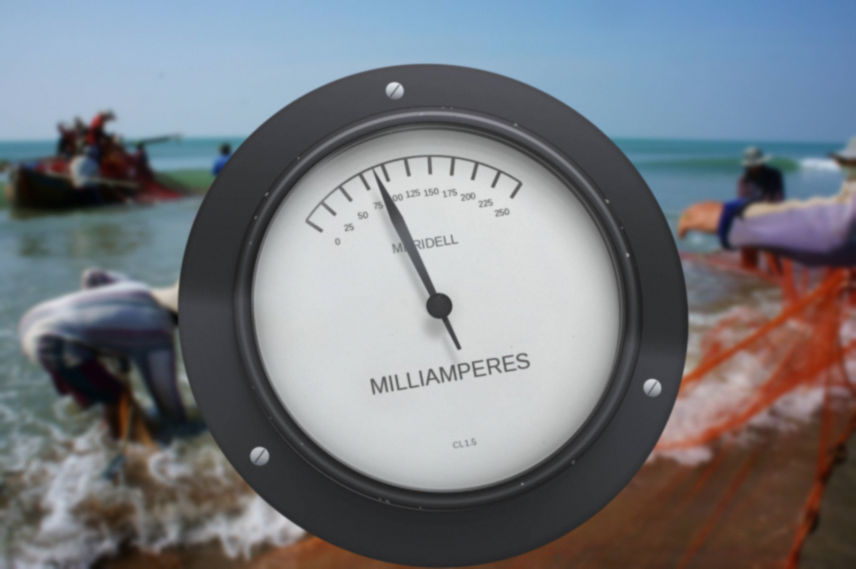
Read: **87.5** mA
